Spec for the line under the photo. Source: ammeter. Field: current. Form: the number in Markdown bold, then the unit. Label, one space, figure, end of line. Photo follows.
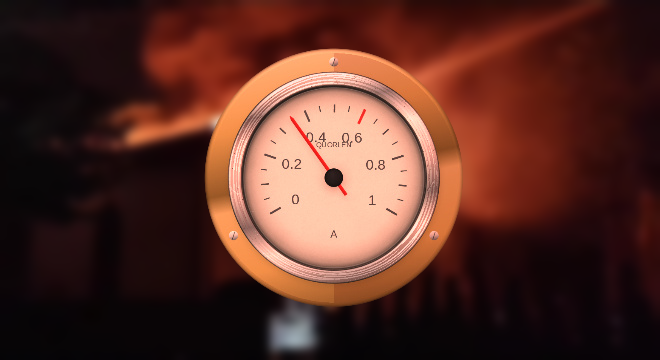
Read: **0.35** A
